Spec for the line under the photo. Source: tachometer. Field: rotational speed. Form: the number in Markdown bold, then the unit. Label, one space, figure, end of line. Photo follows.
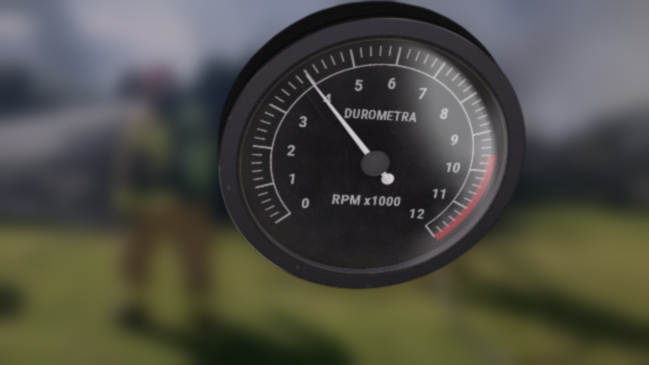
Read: **4000** rpm
